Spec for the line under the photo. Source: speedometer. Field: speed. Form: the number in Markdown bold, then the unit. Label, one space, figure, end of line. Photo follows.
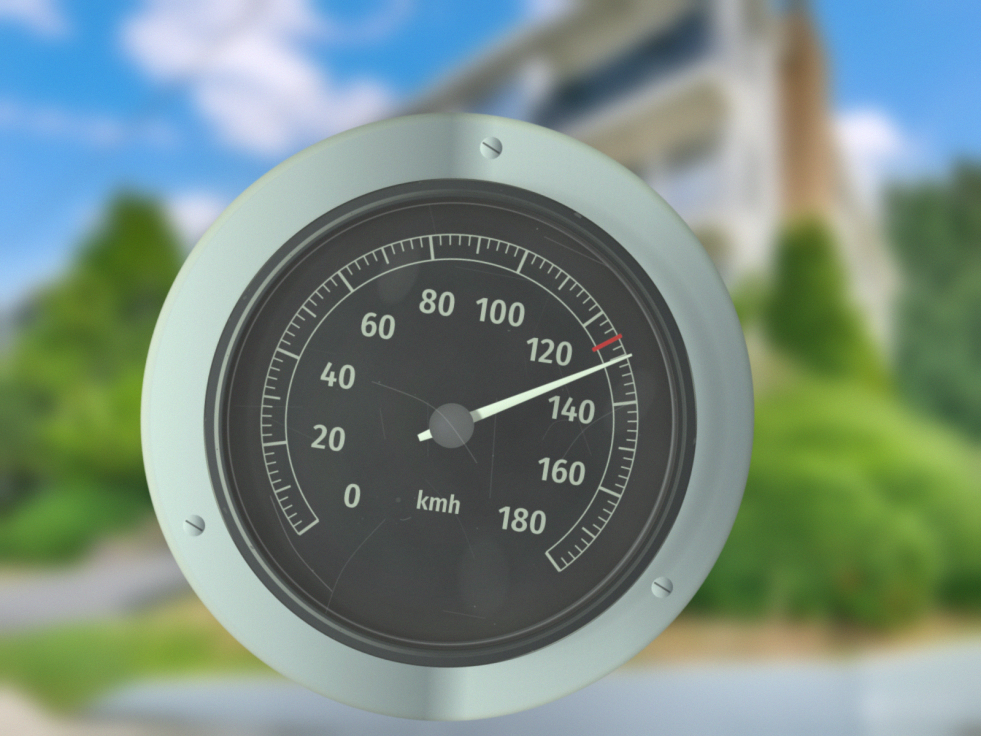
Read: **130** km/h
